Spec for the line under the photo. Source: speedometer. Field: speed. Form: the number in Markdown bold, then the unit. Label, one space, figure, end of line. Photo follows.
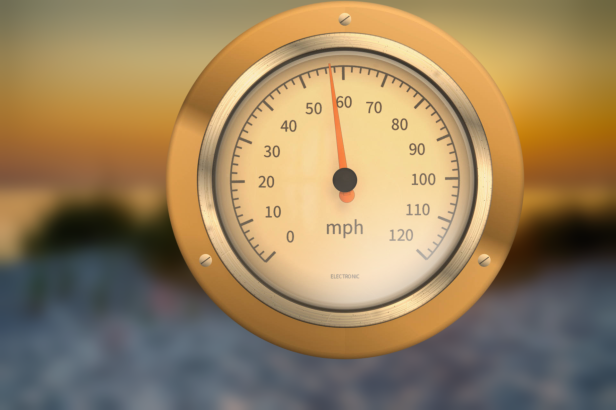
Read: **57** mph
